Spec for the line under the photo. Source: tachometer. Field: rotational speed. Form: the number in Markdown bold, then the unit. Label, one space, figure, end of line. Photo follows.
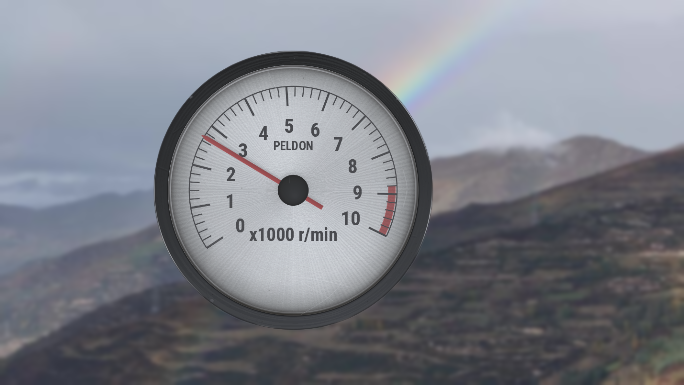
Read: **2700** rpm
